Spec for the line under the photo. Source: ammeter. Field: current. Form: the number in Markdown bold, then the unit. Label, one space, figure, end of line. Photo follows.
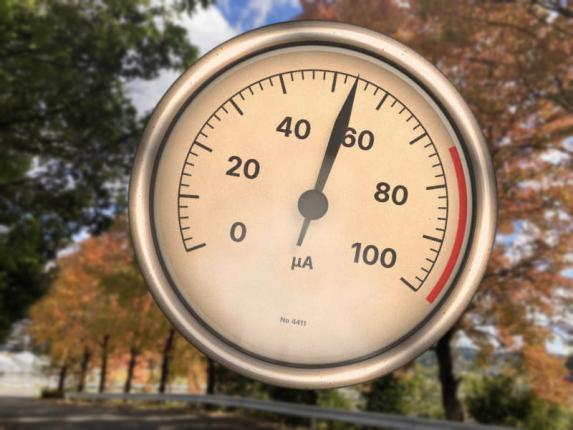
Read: **54** µA
